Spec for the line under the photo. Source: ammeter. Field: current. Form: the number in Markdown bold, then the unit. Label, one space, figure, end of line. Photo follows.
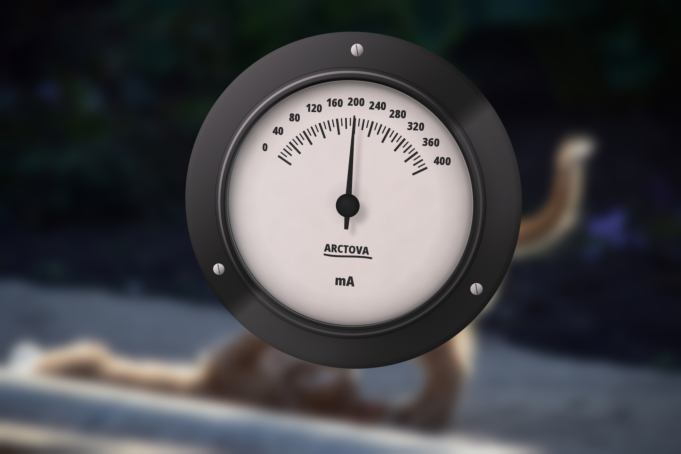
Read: **200** mA
